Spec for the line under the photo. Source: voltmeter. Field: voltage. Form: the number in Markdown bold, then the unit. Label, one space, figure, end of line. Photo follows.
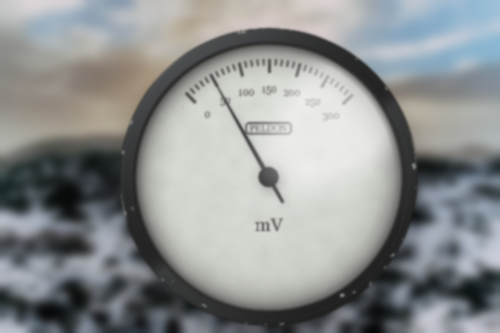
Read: **50** mV
